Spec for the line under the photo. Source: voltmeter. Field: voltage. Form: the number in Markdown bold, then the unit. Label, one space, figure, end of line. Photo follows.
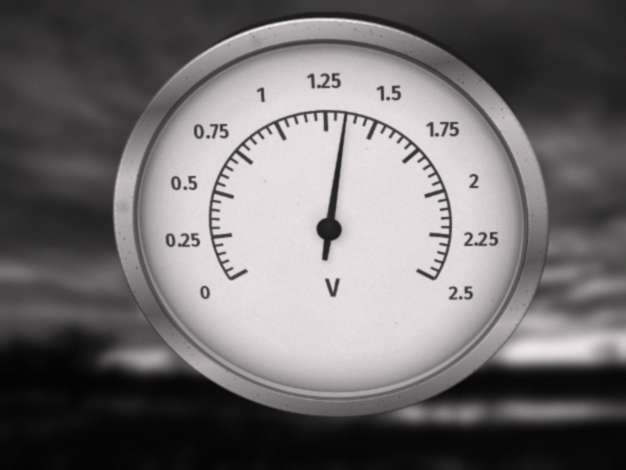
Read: **1.35** V
